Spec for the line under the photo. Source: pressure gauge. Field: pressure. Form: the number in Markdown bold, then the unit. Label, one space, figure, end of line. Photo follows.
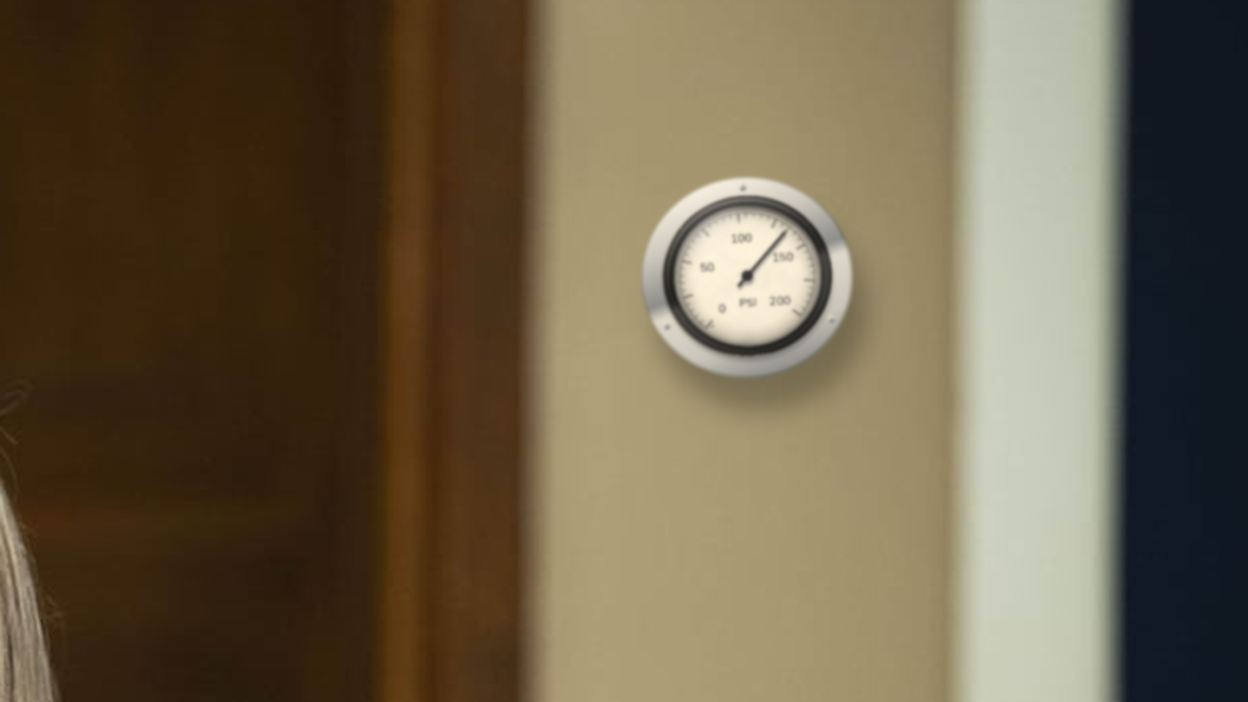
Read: **135** psi
